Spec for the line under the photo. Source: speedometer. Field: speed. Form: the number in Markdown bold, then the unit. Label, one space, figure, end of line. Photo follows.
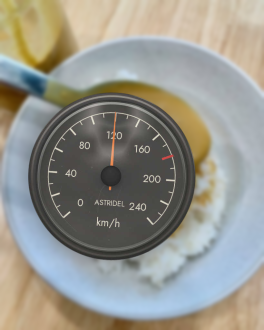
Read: **120** km/h
